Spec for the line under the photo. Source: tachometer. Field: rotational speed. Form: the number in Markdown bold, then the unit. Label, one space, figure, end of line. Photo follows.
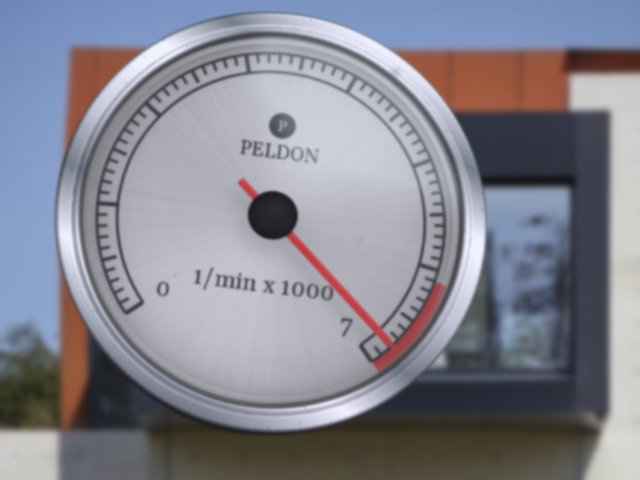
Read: **6800** rpm
